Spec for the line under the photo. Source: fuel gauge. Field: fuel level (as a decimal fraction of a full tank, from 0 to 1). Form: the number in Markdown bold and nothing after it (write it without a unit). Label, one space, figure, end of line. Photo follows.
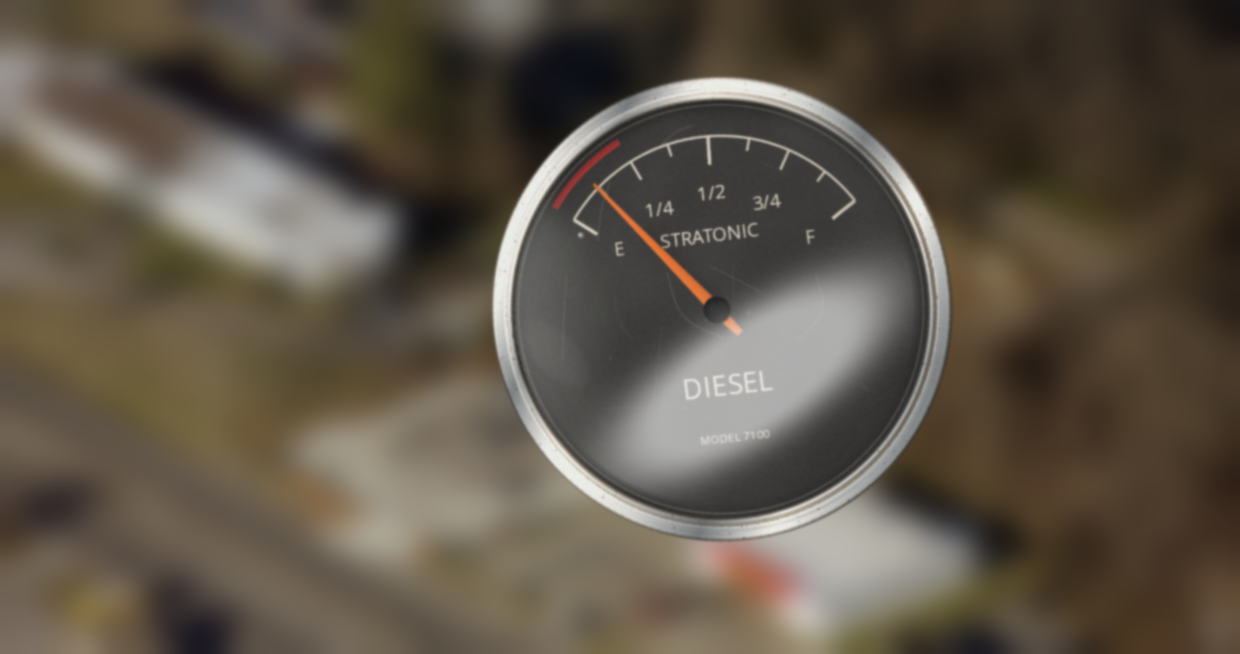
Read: **0.125**
